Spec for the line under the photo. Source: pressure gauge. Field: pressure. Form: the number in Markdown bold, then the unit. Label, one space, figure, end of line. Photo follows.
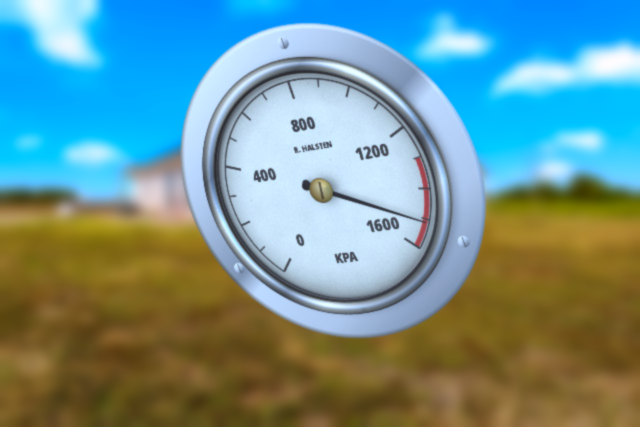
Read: **1500** kPa
